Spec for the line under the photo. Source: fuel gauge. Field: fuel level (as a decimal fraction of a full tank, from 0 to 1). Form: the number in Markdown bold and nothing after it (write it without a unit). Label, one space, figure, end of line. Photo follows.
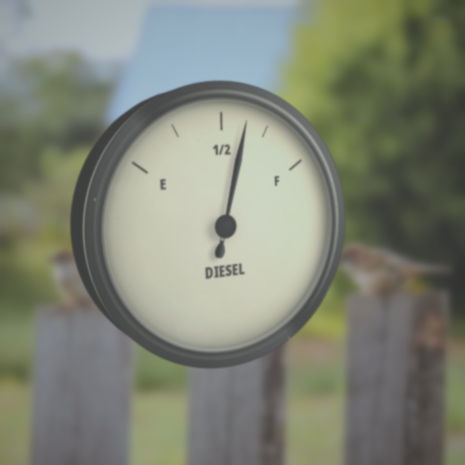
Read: **0.625**
